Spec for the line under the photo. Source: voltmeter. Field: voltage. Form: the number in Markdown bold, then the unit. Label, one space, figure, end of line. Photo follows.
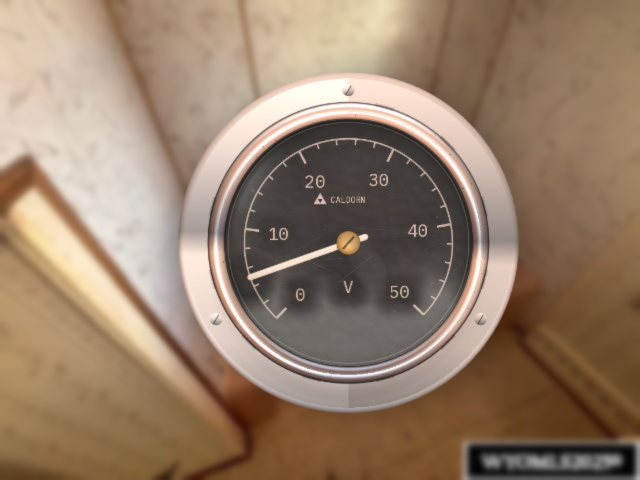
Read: **5** V
